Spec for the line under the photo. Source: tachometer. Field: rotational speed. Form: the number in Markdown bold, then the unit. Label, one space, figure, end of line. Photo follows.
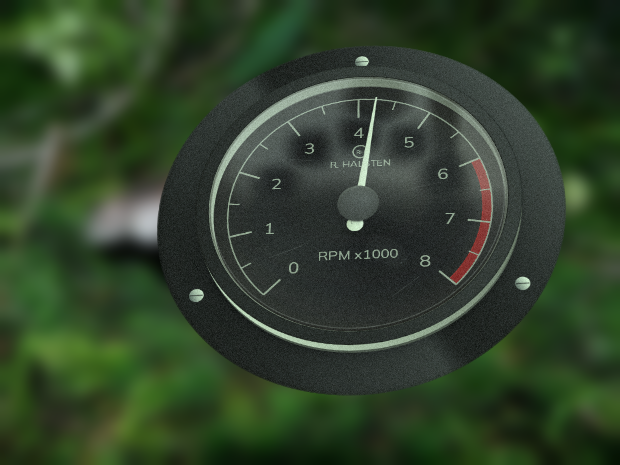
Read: **4250** rpm
